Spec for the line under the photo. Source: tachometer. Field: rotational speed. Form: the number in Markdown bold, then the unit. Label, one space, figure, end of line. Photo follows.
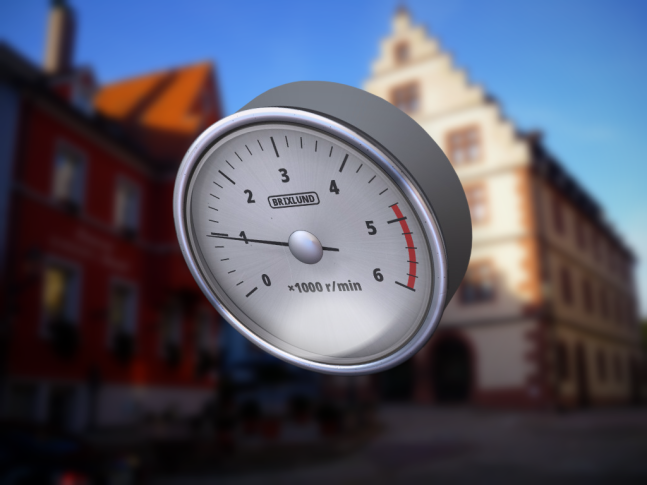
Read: **1000** rpm
